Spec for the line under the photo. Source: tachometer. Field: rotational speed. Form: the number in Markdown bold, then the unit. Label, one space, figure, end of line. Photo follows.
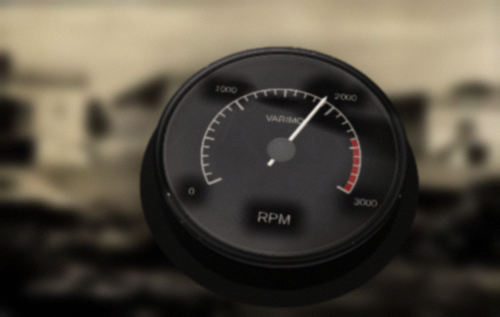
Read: **1900** rpm
